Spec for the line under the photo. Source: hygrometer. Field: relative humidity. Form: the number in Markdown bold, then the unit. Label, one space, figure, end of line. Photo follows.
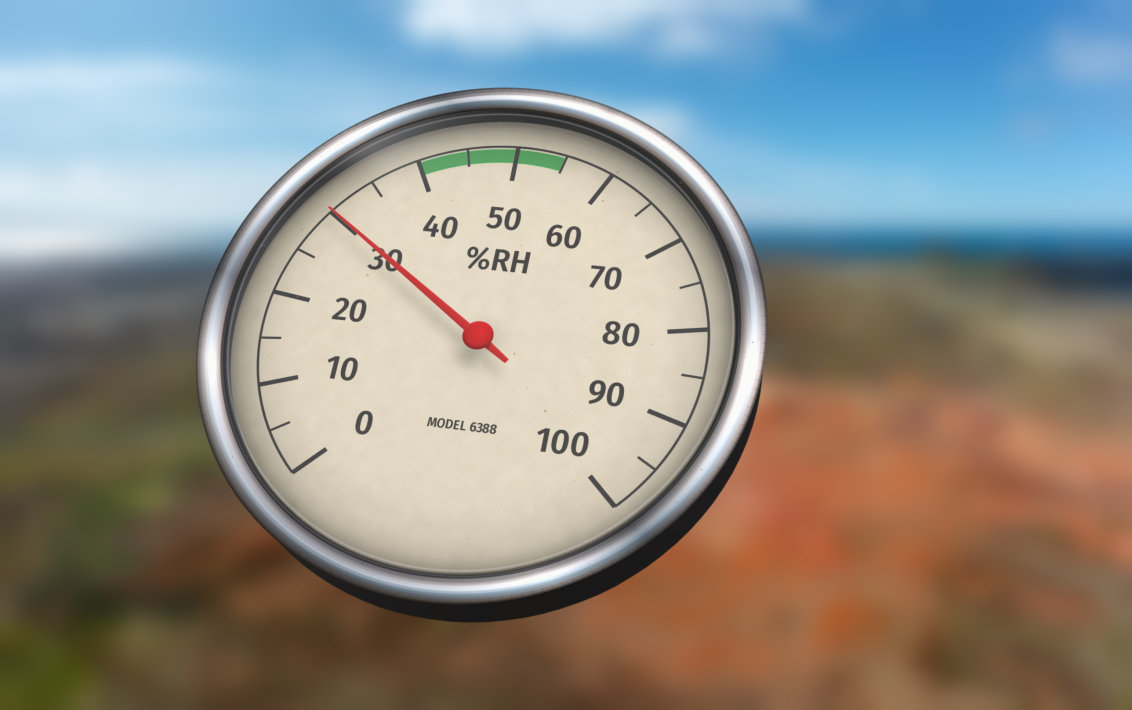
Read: **30** %
